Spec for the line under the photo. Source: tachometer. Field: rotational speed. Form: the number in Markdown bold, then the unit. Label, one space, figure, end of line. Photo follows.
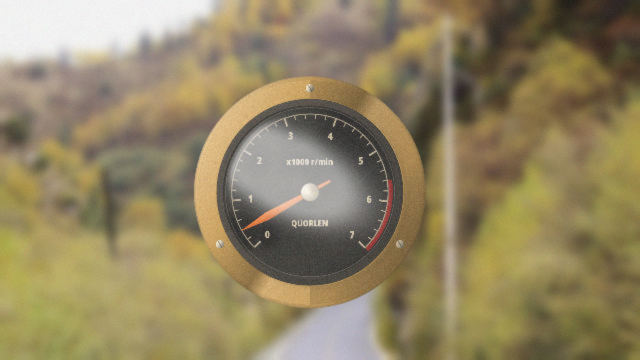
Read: **400** rpm
